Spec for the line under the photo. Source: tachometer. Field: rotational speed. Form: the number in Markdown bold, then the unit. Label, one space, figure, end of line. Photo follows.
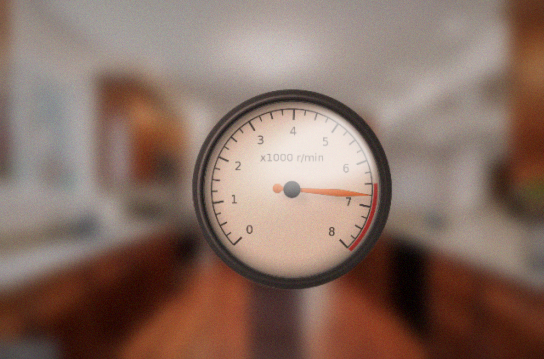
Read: **6750** rpm
